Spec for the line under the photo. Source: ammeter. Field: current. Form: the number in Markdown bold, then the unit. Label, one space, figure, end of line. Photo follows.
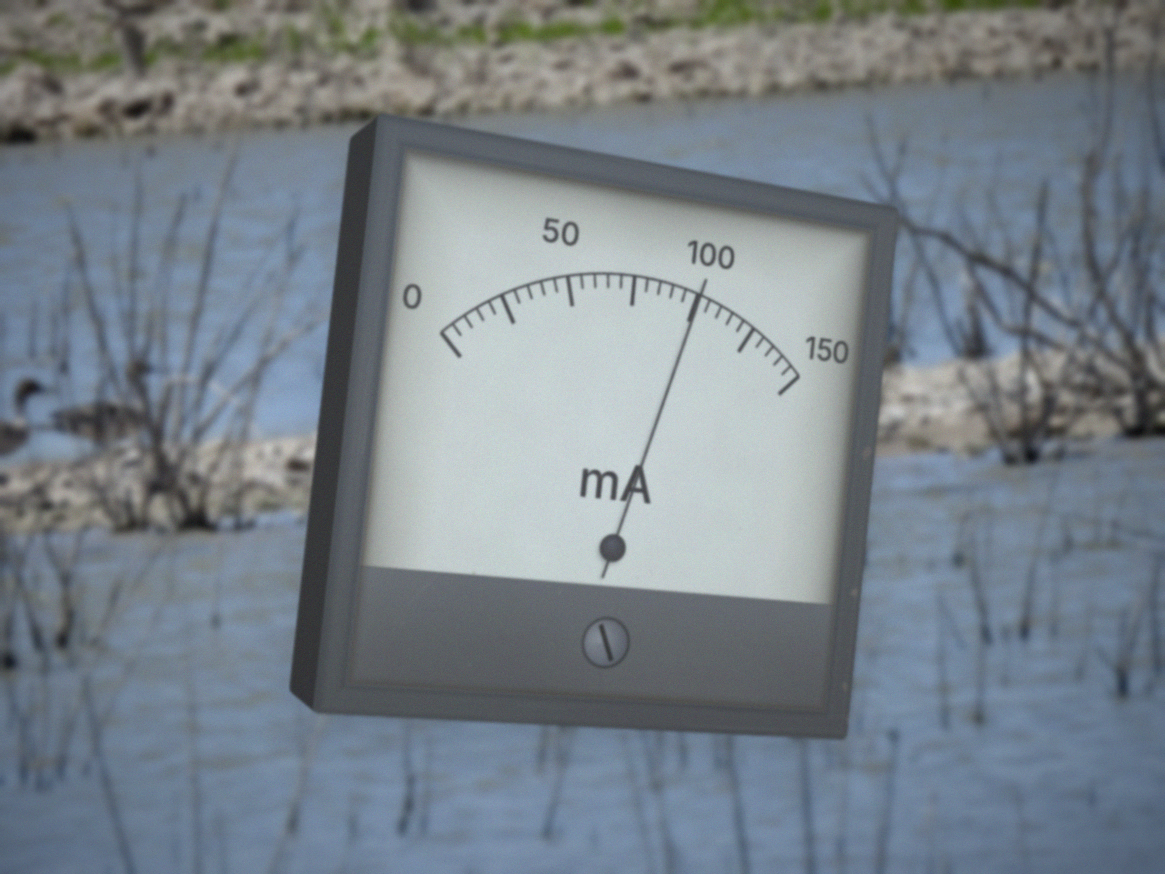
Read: **100** mA
